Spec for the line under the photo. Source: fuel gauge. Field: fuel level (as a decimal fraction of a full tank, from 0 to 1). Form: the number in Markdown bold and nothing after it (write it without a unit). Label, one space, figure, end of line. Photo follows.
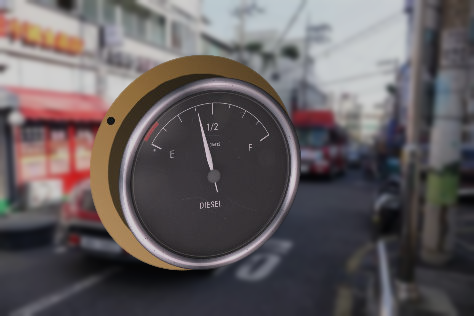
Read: **0.375**
